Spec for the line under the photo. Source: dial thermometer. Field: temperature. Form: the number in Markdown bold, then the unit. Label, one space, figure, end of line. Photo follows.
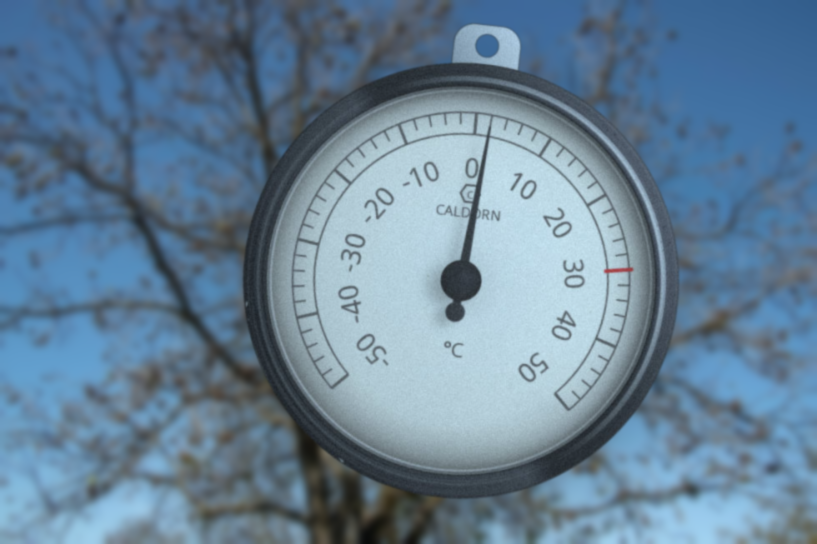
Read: **2** °C
